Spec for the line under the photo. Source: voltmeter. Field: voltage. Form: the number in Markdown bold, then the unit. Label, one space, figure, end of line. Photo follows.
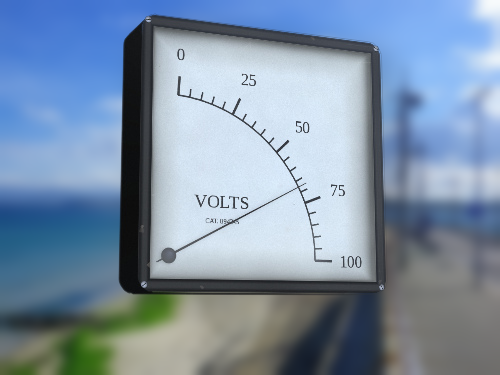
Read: **67.5** V
